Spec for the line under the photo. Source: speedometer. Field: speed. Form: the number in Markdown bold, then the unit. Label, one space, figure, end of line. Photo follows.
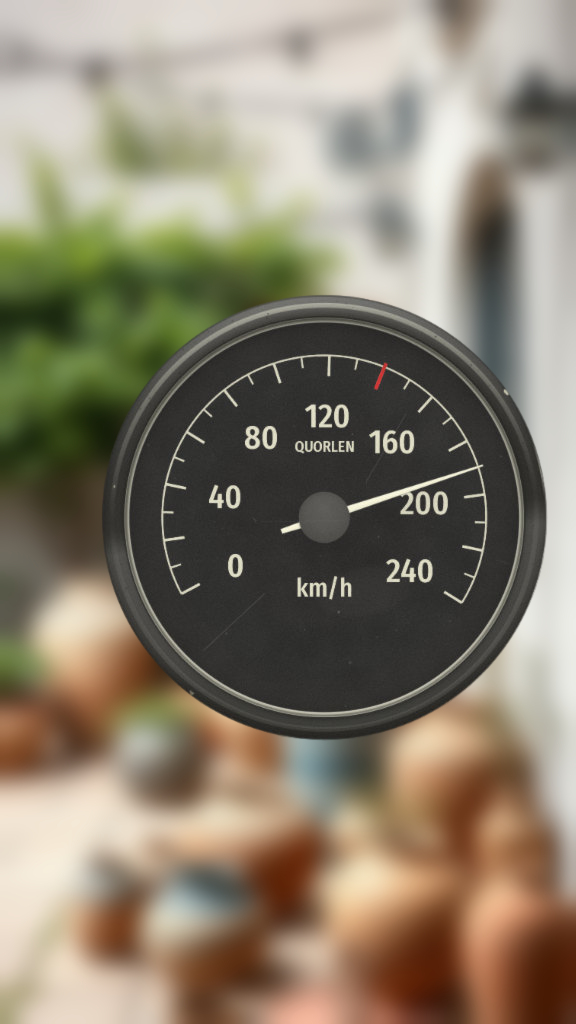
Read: **190** km/h
